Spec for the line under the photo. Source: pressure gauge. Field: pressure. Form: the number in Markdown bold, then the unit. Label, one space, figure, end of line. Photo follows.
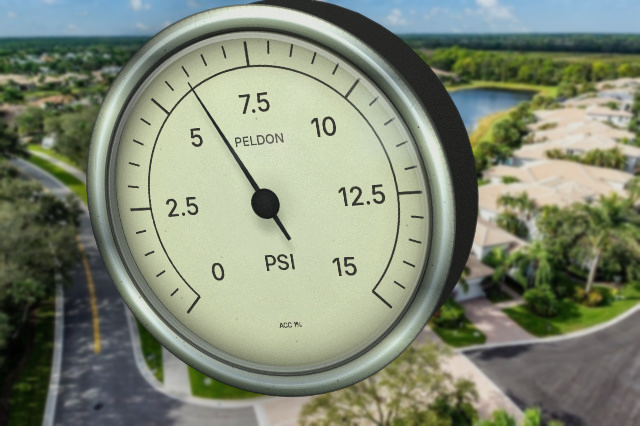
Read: **6** psi
